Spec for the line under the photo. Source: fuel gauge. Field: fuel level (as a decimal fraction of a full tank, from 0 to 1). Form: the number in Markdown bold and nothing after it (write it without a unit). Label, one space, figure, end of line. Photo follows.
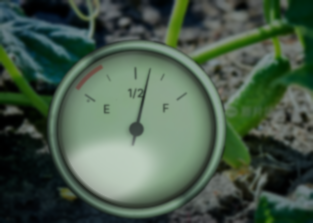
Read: **0.625**
